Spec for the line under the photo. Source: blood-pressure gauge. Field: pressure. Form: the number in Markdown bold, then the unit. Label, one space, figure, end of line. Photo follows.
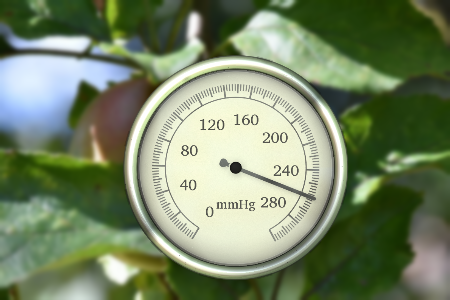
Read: **260** mmHg
